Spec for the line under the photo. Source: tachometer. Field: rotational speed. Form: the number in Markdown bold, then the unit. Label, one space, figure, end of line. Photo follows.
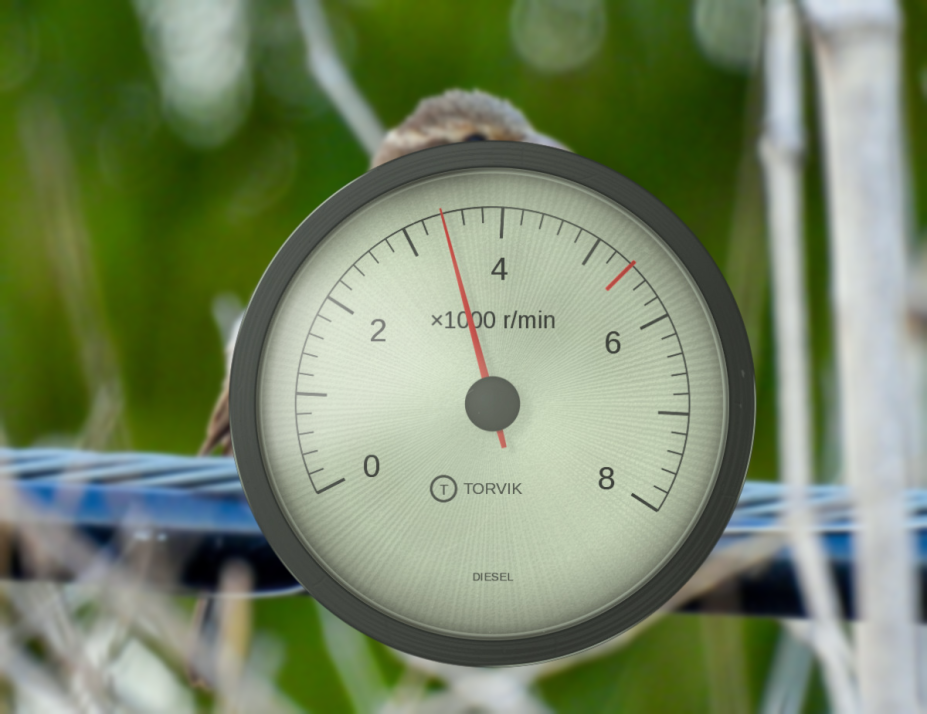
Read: **3400** rpm
